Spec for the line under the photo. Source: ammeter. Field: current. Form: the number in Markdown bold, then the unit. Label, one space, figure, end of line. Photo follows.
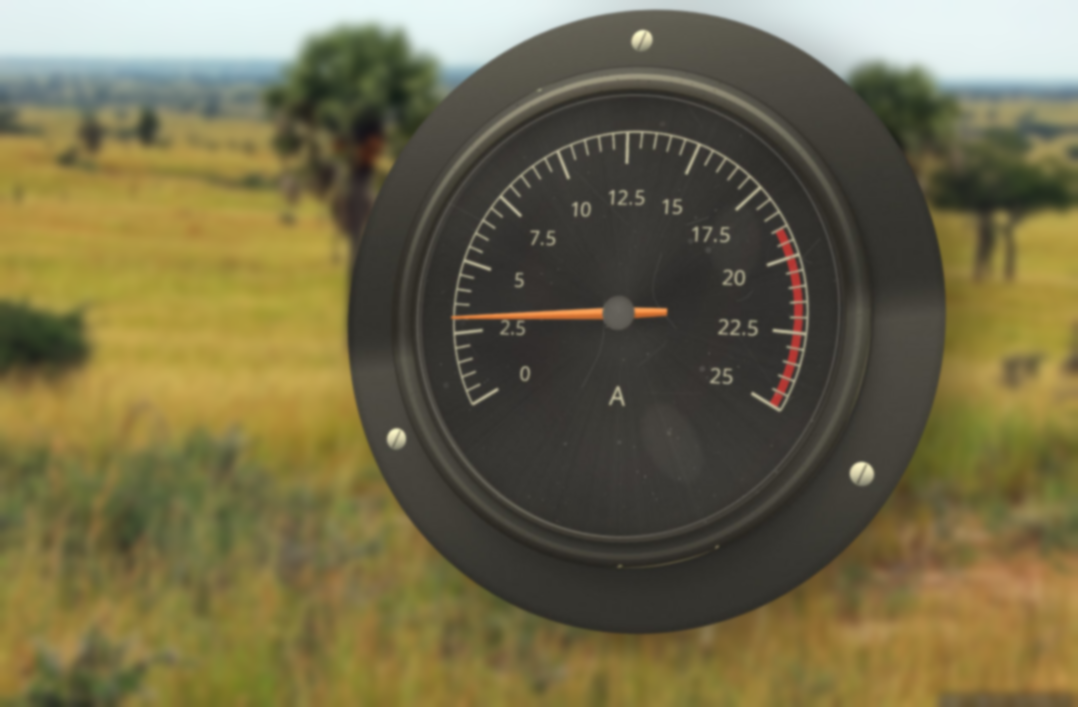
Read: **3** A
